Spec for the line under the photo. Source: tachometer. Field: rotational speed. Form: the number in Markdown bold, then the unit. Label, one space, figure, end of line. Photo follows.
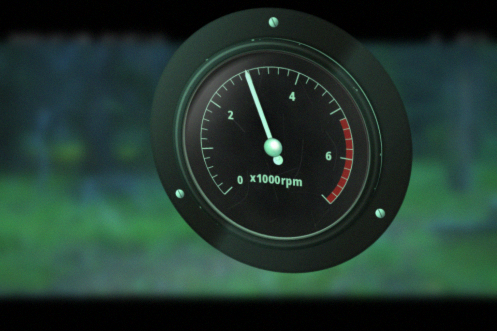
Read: **3000** rpm
